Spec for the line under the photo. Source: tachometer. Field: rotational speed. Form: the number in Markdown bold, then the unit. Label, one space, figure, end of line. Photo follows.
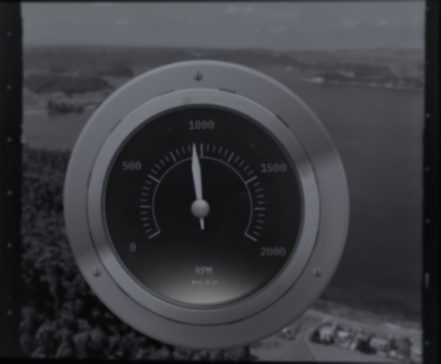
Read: **950** rpm
